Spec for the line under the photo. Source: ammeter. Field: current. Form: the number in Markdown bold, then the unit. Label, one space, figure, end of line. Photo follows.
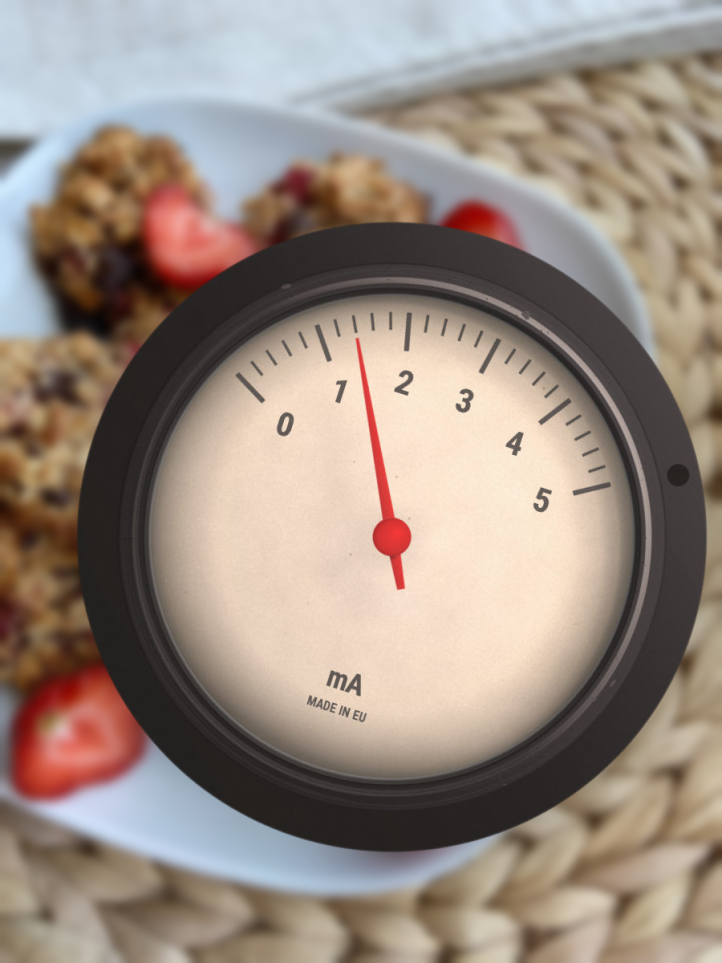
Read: **1.4** mA
